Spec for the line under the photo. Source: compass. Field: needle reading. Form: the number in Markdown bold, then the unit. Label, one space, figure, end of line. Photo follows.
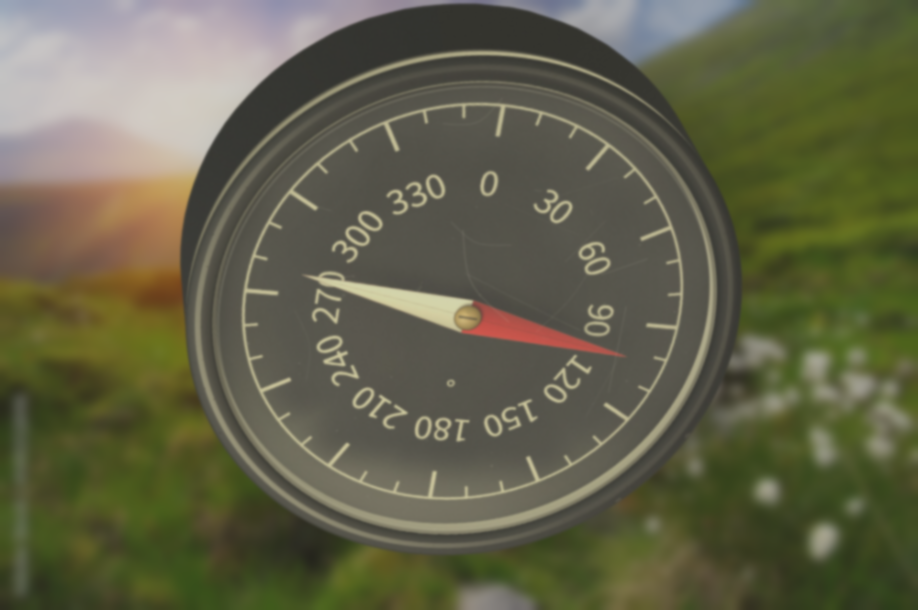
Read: **100** °
